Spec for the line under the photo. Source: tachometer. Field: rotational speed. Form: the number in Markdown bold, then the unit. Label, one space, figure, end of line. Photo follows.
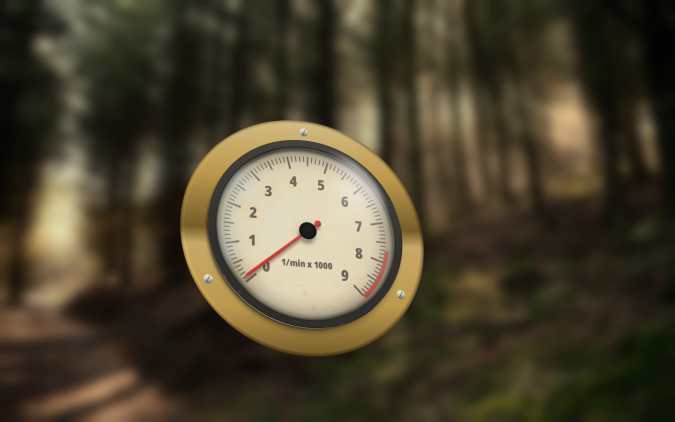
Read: **100** rpm
